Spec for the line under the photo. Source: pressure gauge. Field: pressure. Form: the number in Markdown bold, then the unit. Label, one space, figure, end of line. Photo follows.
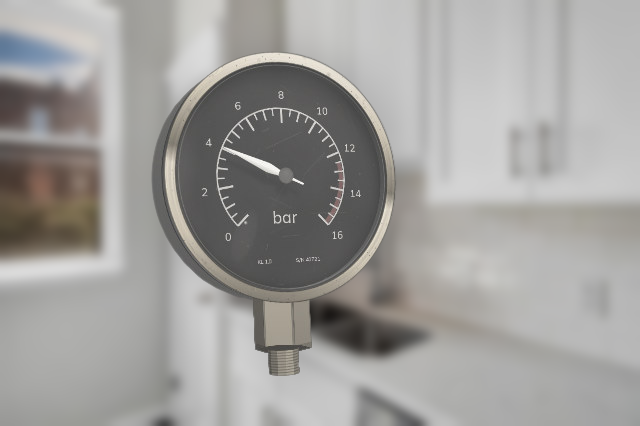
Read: **4** bar
